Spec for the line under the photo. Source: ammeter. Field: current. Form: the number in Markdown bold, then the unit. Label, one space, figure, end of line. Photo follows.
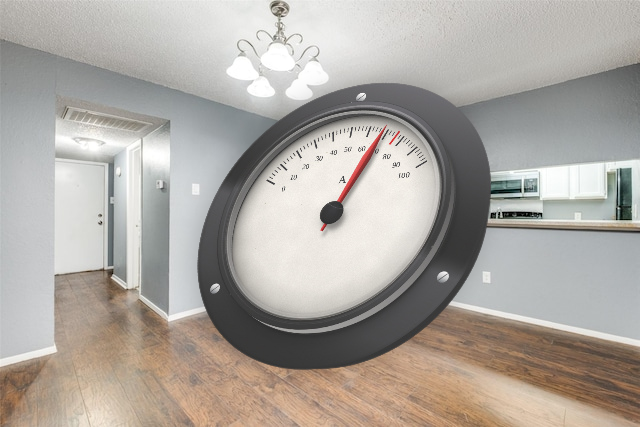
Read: **70** A
